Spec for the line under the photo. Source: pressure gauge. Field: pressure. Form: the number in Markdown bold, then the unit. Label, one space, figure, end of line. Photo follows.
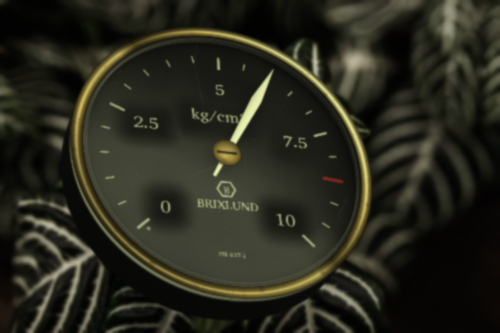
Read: **6** kg/cm²
